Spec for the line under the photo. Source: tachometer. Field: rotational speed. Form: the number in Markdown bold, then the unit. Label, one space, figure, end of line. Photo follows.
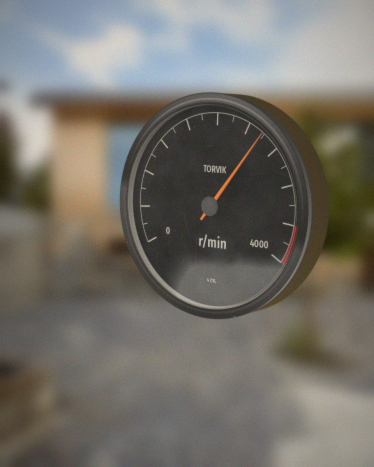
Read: **2600** rpm
